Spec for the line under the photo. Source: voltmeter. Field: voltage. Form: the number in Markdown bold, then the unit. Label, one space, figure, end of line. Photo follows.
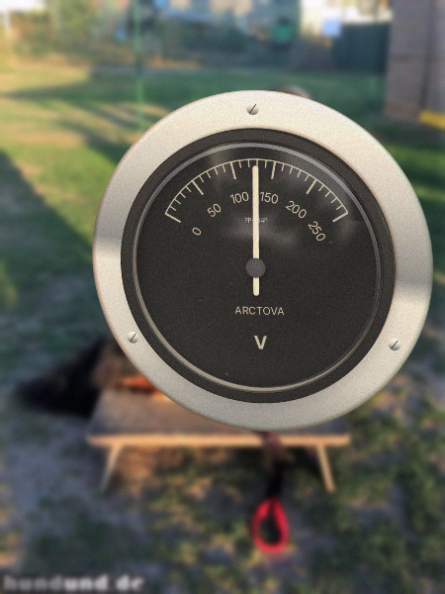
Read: **130** V
